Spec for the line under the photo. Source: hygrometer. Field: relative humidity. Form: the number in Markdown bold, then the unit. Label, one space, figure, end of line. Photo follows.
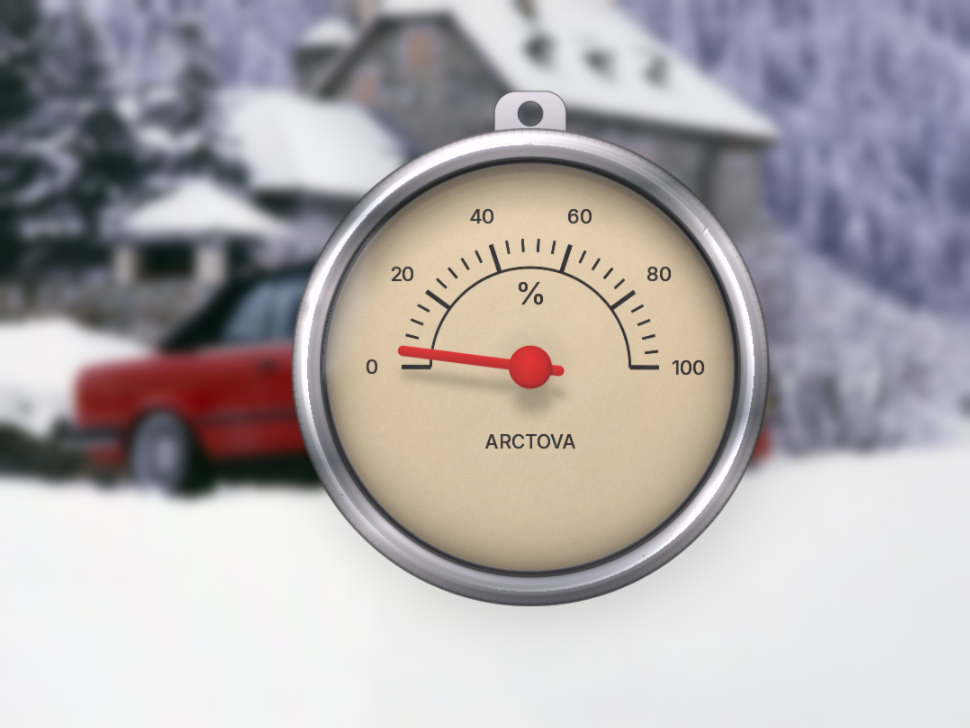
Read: **4** %
